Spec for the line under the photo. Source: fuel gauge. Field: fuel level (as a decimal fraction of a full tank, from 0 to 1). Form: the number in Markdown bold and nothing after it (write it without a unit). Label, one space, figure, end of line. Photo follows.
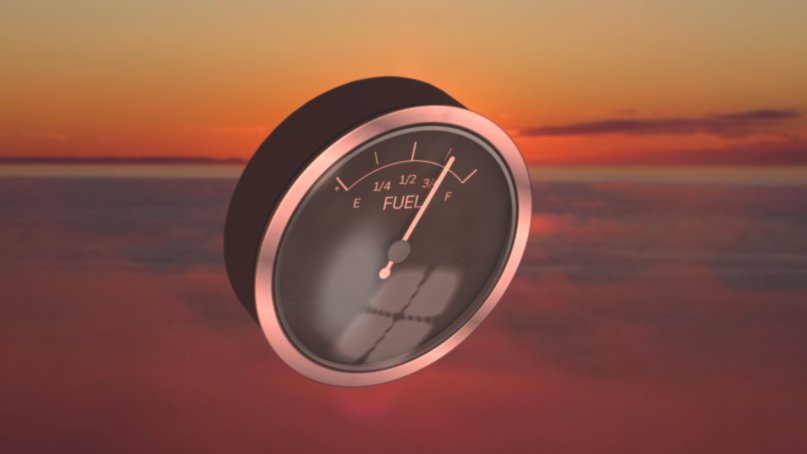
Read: **0.75**
